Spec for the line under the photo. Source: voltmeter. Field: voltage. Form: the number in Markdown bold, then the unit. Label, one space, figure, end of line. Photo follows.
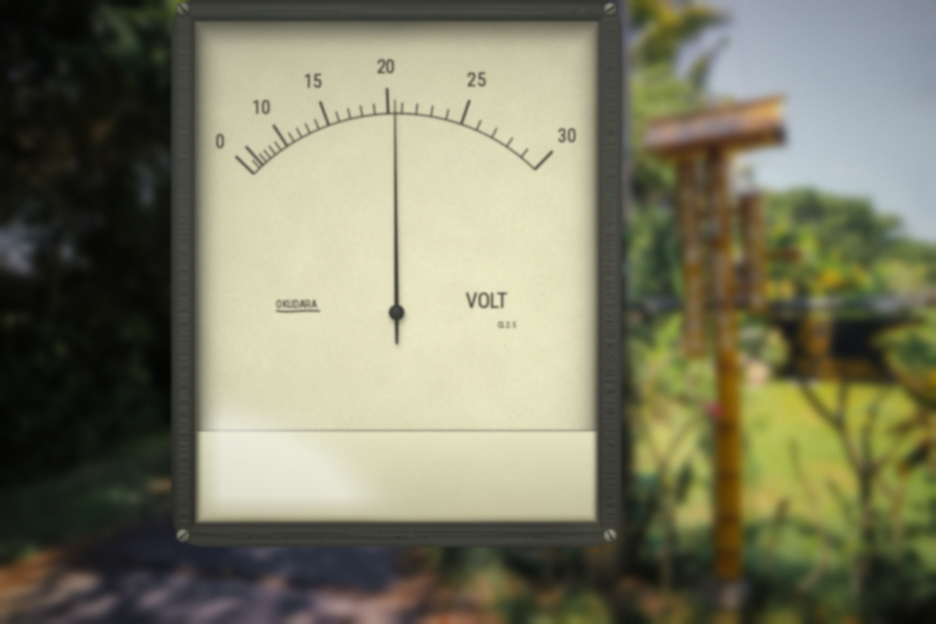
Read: **20.5** V
